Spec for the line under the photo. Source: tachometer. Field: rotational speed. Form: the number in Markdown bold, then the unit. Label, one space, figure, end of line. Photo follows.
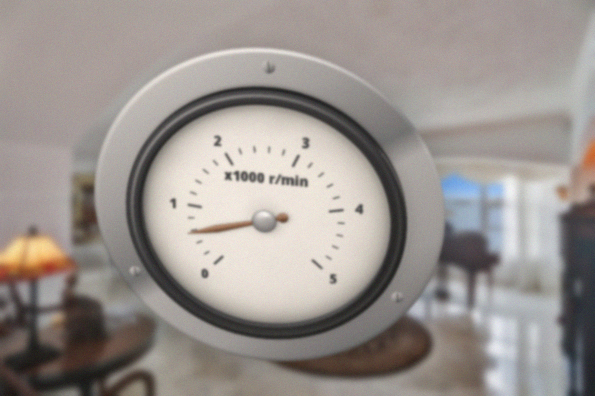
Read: **600** rpm
